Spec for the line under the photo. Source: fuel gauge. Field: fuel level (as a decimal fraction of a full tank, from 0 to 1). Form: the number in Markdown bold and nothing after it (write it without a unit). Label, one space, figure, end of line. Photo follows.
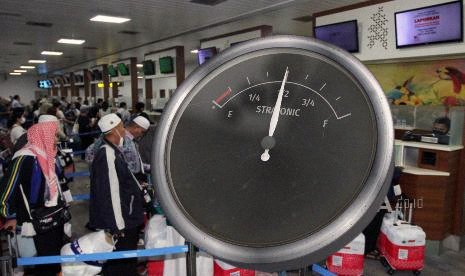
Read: **0.5**
